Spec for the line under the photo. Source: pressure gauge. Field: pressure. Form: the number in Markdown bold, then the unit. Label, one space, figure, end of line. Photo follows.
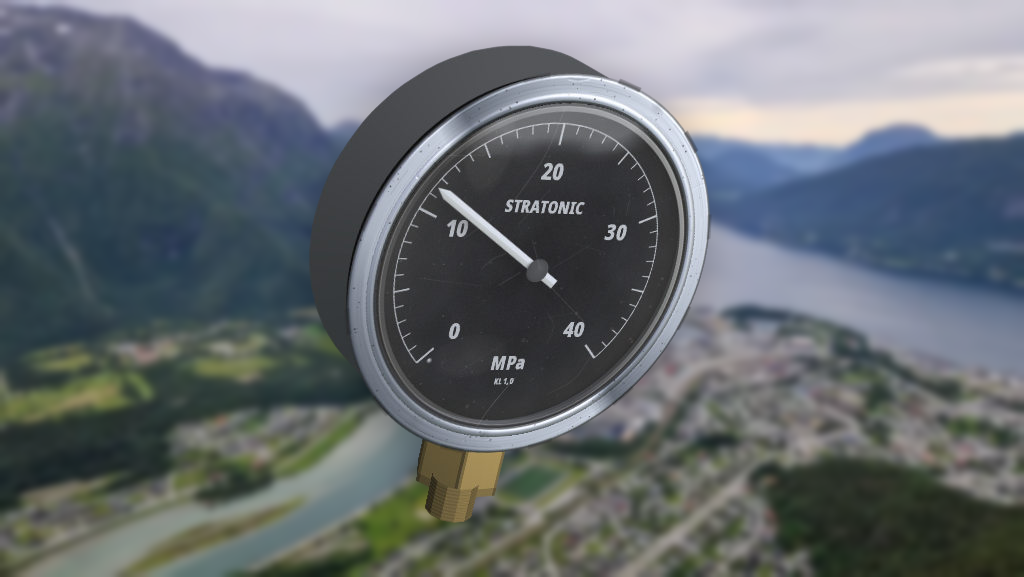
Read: **11.5** MPa
